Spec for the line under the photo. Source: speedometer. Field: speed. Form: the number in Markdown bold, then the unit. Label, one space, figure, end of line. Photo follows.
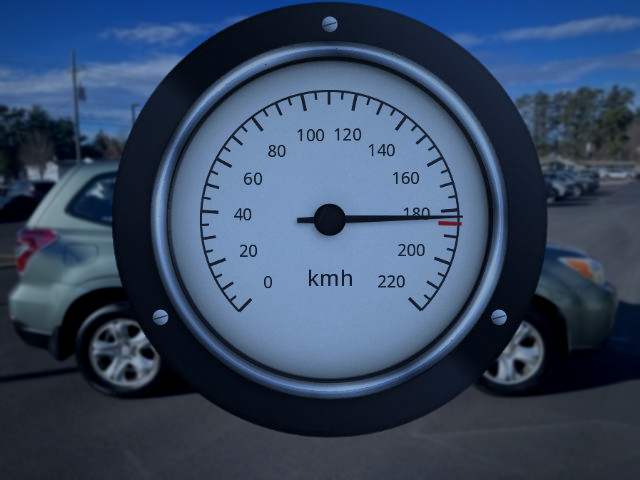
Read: **182.5** km/h
